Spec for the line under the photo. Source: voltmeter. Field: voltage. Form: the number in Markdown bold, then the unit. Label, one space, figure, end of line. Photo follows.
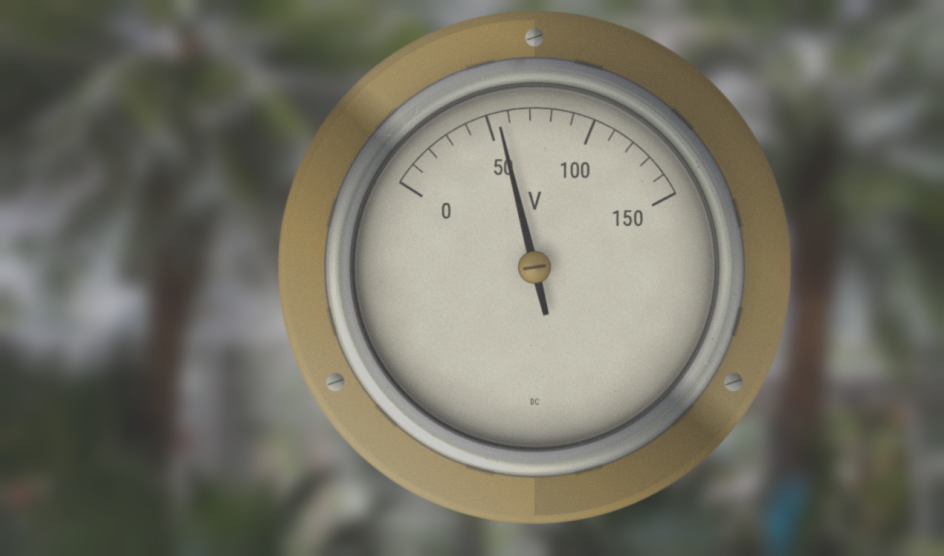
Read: **55** V
